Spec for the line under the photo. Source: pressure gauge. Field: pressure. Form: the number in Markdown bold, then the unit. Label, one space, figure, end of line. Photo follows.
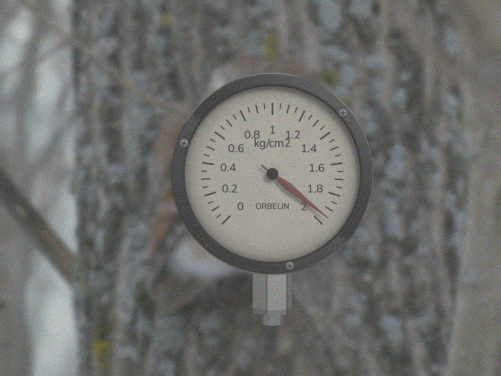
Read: **1.95** kg/cm²
